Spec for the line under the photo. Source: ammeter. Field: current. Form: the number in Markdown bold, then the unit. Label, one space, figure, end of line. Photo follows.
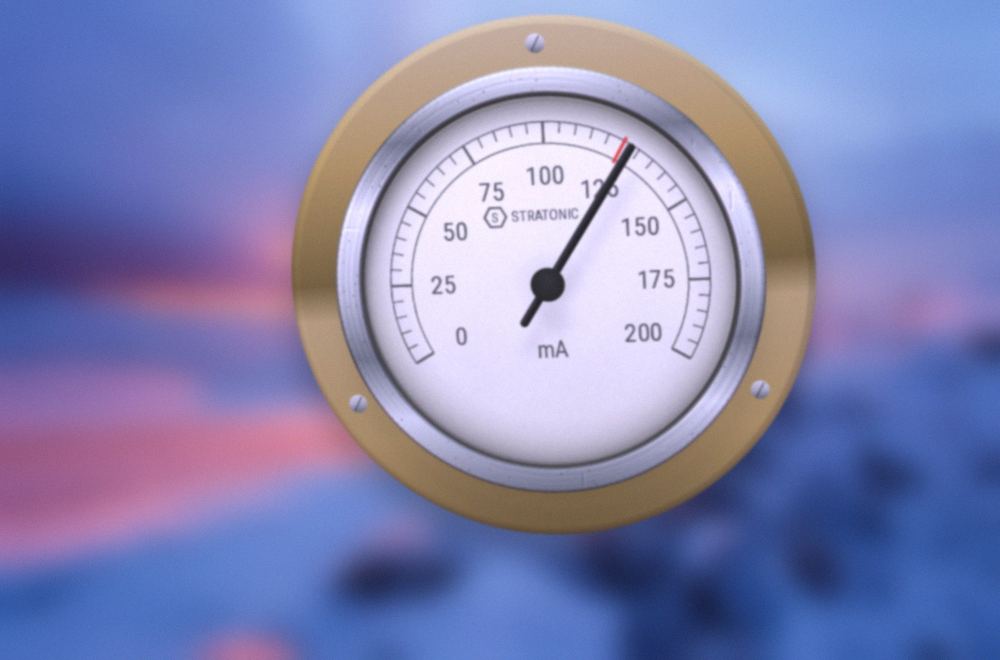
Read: **127.5** mA
